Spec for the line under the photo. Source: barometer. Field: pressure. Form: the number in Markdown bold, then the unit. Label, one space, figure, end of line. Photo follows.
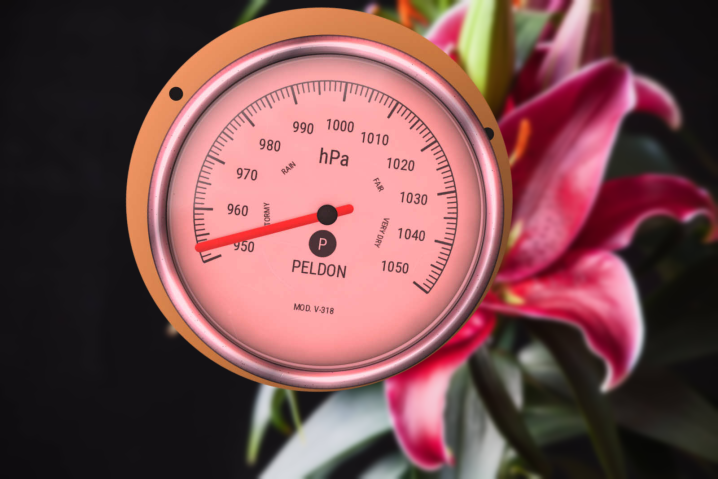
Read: **953** hPa
